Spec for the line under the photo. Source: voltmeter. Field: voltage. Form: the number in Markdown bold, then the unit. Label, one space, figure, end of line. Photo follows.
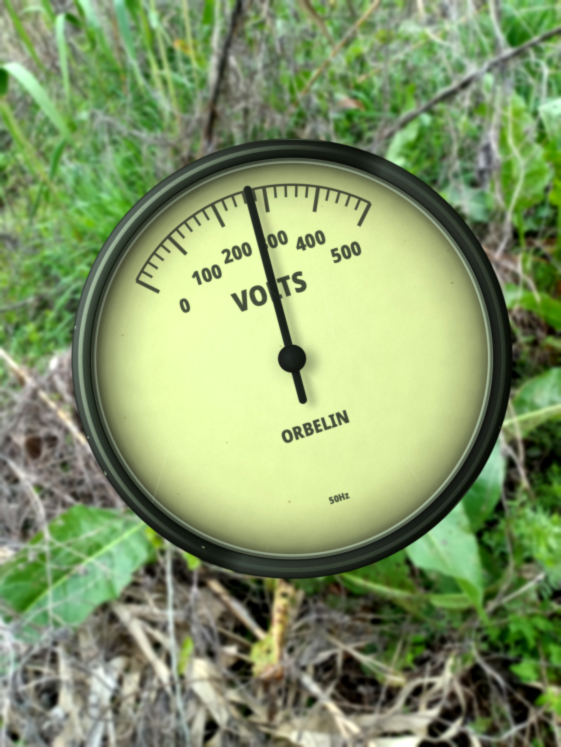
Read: **270** V
